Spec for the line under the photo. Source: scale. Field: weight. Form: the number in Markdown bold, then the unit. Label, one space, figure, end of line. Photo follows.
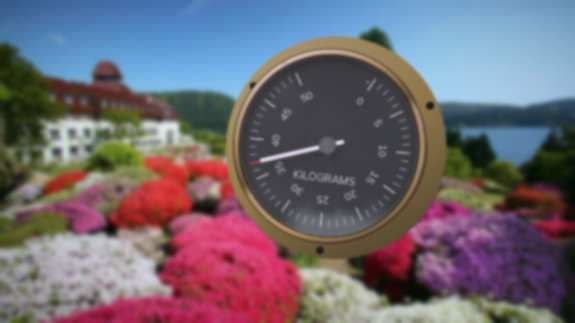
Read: **37** kg
